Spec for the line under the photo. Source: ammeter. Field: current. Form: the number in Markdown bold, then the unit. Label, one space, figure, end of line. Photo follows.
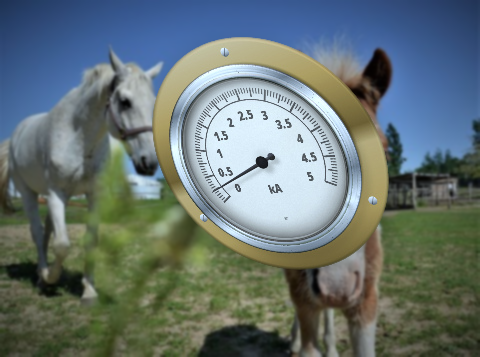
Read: **0.25** kA
